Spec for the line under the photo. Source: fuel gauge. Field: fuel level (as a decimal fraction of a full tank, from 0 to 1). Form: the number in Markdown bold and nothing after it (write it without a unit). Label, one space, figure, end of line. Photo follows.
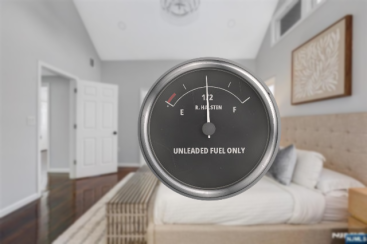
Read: **0.5**
